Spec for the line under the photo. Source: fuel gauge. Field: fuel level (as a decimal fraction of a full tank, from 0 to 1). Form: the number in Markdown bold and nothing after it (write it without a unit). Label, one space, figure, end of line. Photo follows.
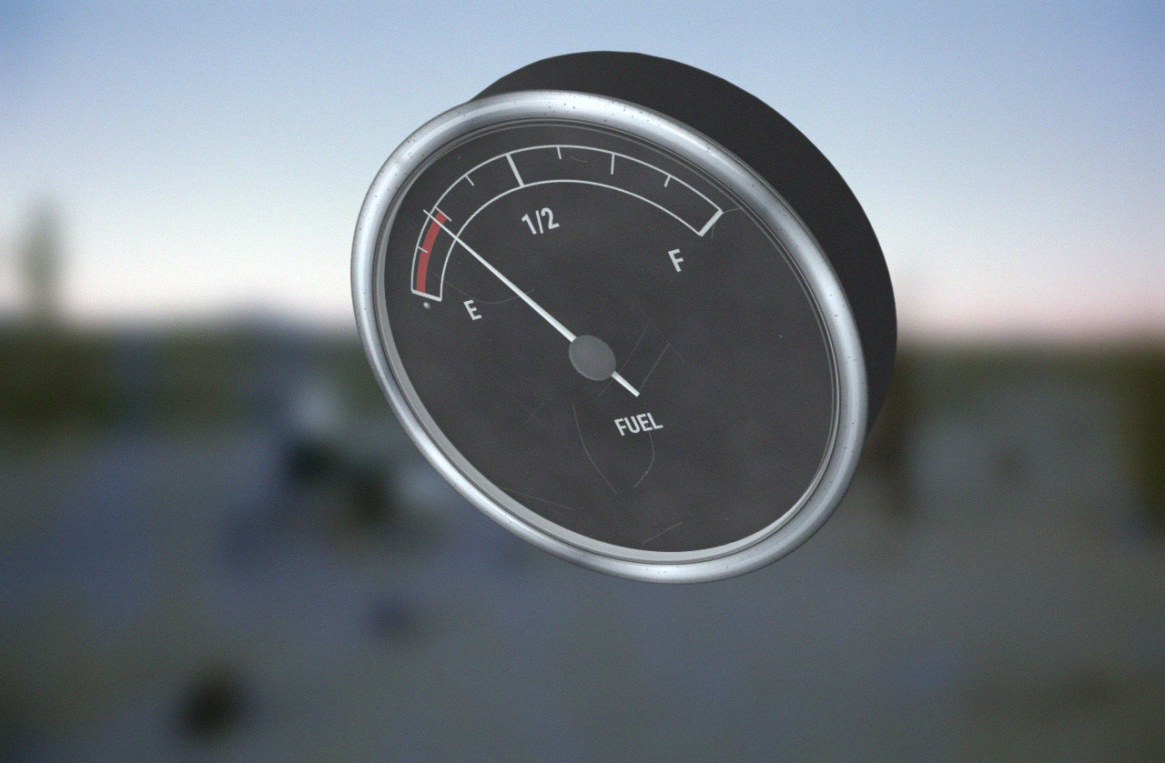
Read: **0.25**
